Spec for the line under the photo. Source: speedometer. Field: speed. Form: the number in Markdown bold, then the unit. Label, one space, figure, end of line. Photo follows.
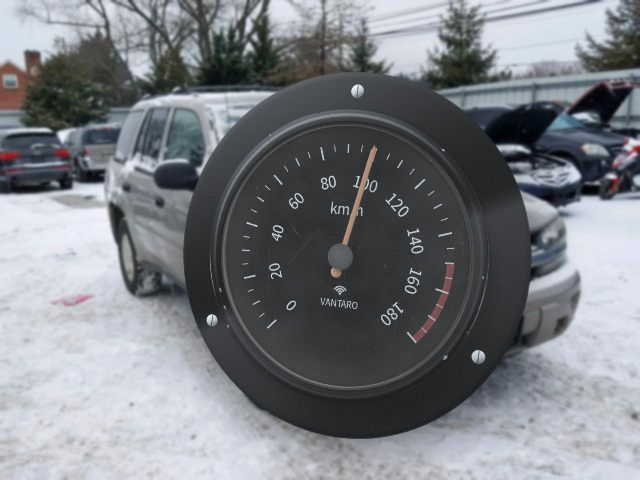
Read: **100** km/h
